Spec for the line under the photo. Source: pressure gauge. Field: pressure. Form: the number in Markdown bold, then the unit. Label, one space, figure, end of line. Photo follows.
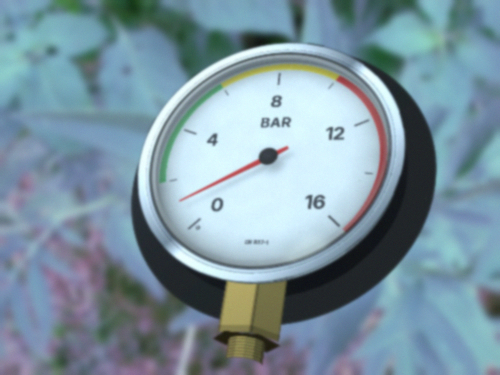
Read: **1** bar
